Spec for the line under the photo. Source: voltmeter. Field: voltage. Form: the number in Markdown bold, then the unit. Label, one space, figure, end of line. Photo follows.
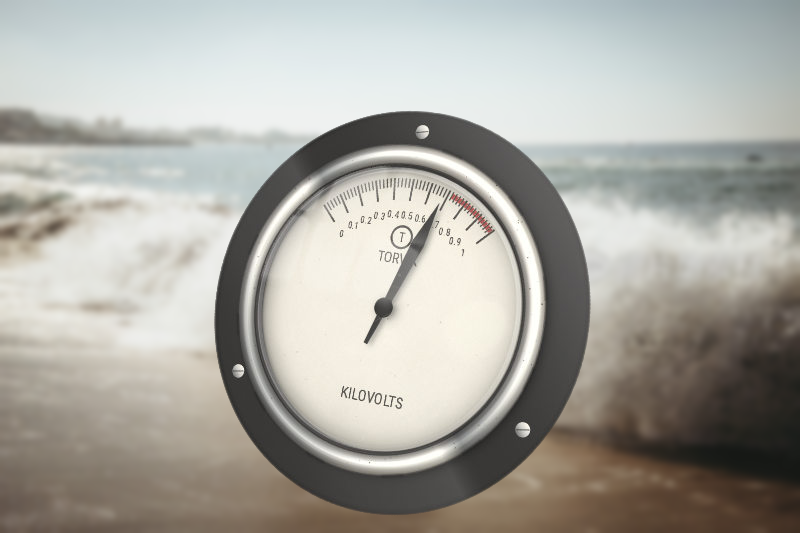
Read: **0.7** kV
